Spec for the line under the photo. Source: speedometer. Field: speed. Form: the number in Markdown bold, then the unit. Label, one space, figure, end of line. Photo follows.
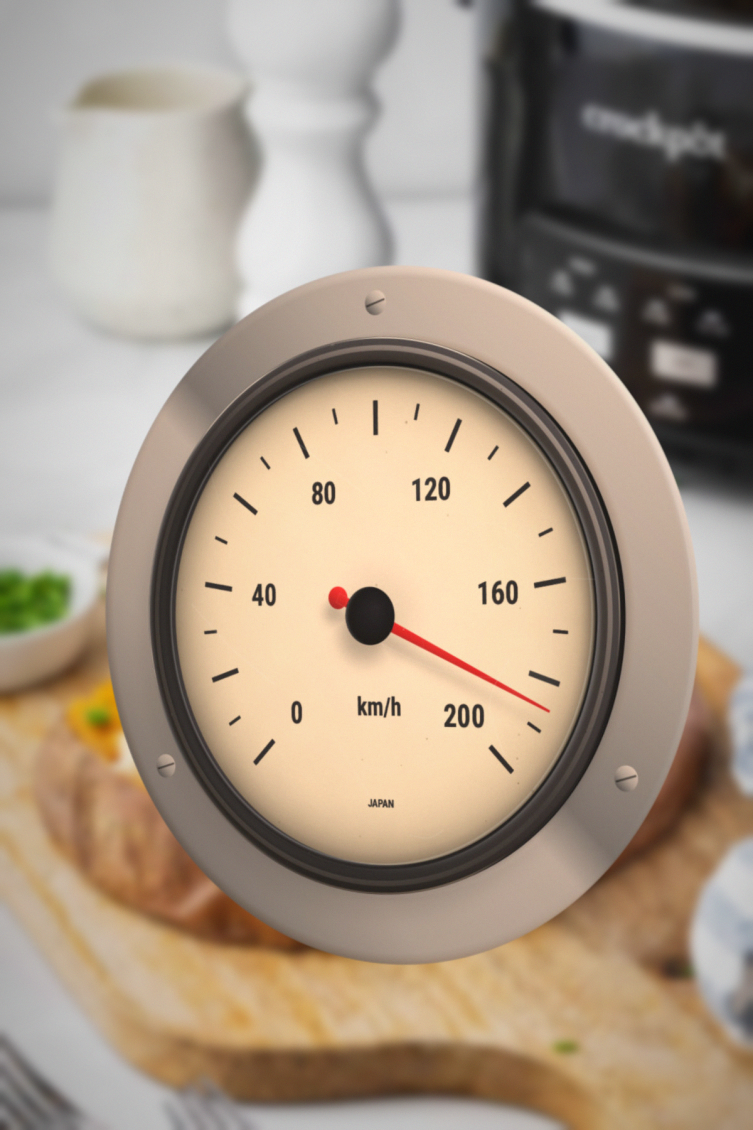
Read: **185** km/h
